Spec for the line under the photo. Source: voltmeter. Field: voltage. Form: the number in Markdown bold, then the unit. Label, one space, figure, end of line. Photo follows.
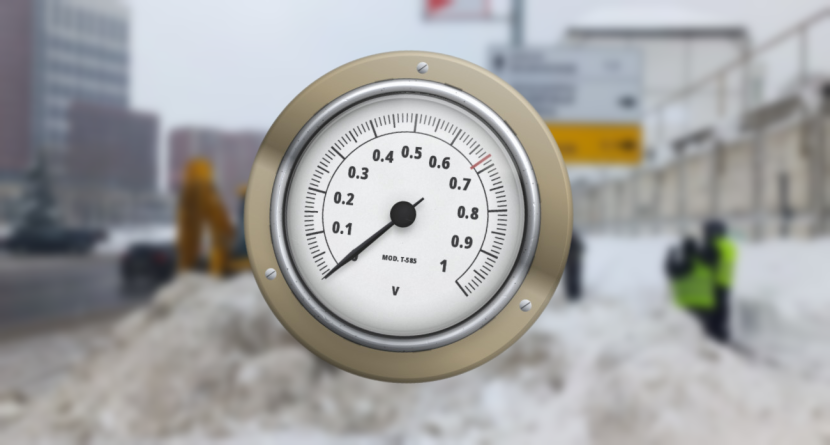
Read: **0** V
